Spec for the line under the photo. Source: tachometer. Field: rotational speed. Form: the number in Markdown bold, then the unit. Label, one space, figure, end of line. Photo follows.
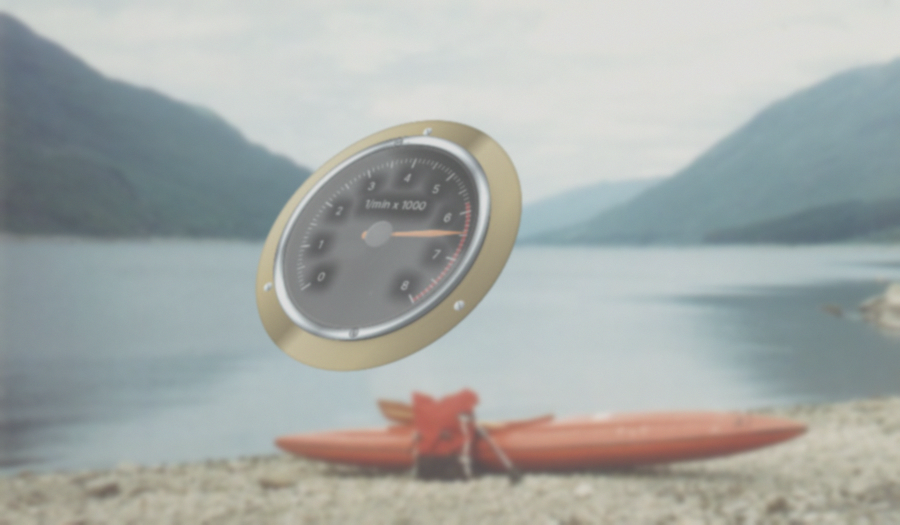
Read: **6500** rpm
